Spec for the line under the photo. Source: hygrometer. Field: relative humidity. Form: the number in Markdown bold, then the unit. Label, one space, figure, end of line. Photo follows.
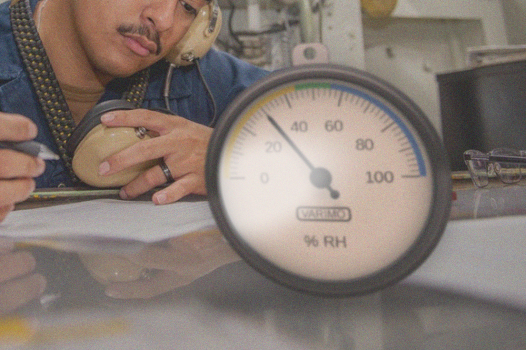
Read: **30** %
